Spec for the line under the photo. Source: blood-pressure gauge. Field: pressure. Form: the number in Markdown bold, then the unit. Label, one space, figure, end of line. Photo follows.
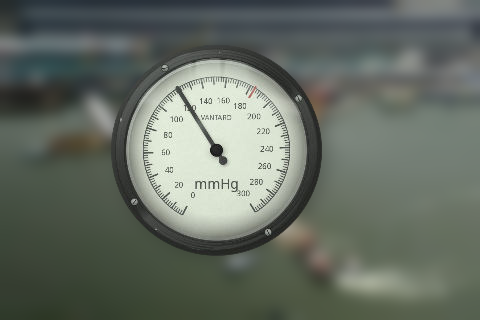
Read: **120** mmHg
